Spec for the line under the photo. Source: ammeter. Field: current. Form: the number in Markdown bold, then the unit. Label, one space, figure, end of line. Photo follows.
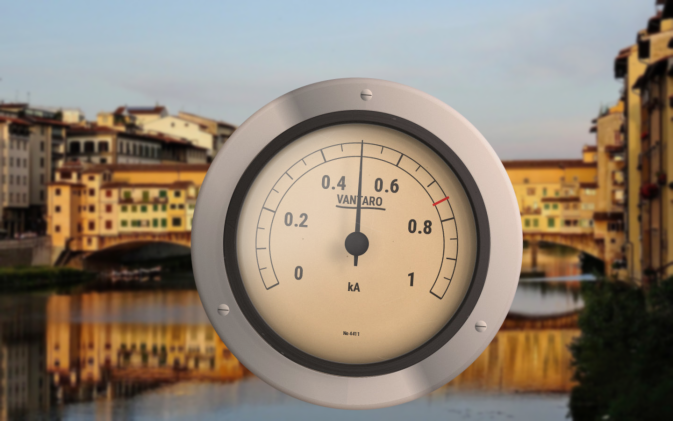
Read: **0.5** kA
